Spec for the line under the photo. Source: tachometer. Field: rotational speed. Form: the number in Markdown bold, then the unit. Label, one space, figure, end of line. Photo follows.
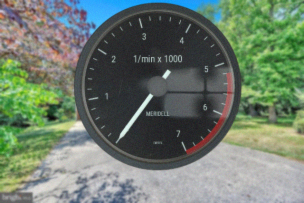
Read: **0** rpm
